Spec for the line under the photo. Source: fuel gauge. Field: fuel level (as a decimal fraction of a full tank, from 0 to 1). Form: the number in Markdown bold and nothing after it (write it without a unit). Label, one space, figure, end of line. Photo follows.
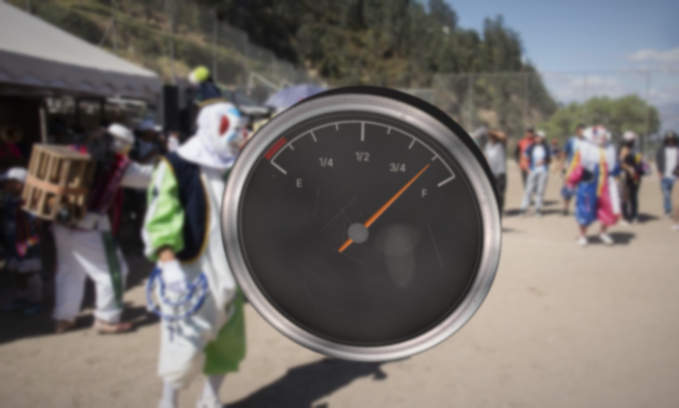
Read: **0.875**
